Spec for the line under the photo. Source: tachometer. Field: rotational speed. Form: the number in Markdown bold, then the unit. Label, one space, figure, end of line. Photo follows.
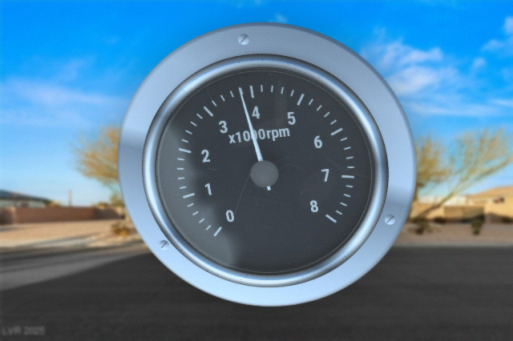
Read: **3800** rpm
